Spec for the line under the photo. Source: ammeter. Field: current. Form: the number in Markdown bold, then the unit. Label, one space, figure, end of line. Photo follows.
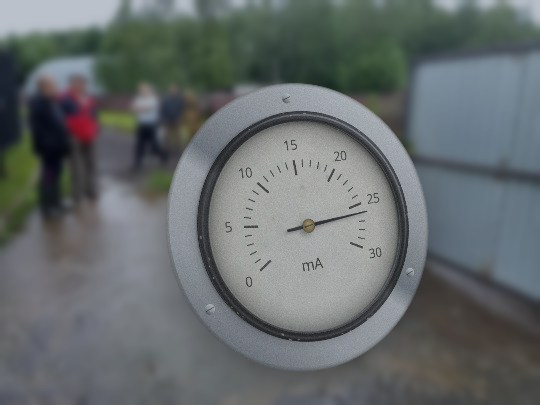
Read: **26** mA
